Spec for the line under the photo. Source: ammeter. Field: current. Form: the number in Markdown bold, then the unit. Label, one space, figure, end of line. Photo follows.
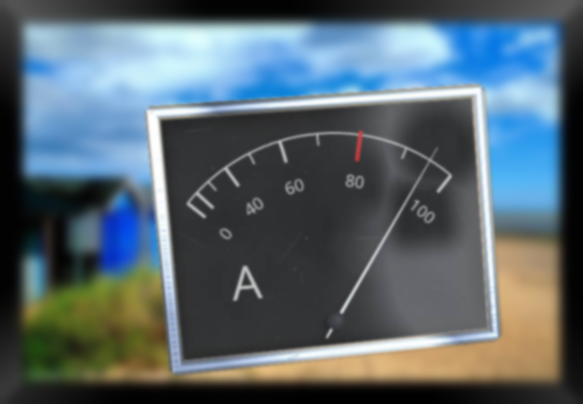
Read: **95** A
